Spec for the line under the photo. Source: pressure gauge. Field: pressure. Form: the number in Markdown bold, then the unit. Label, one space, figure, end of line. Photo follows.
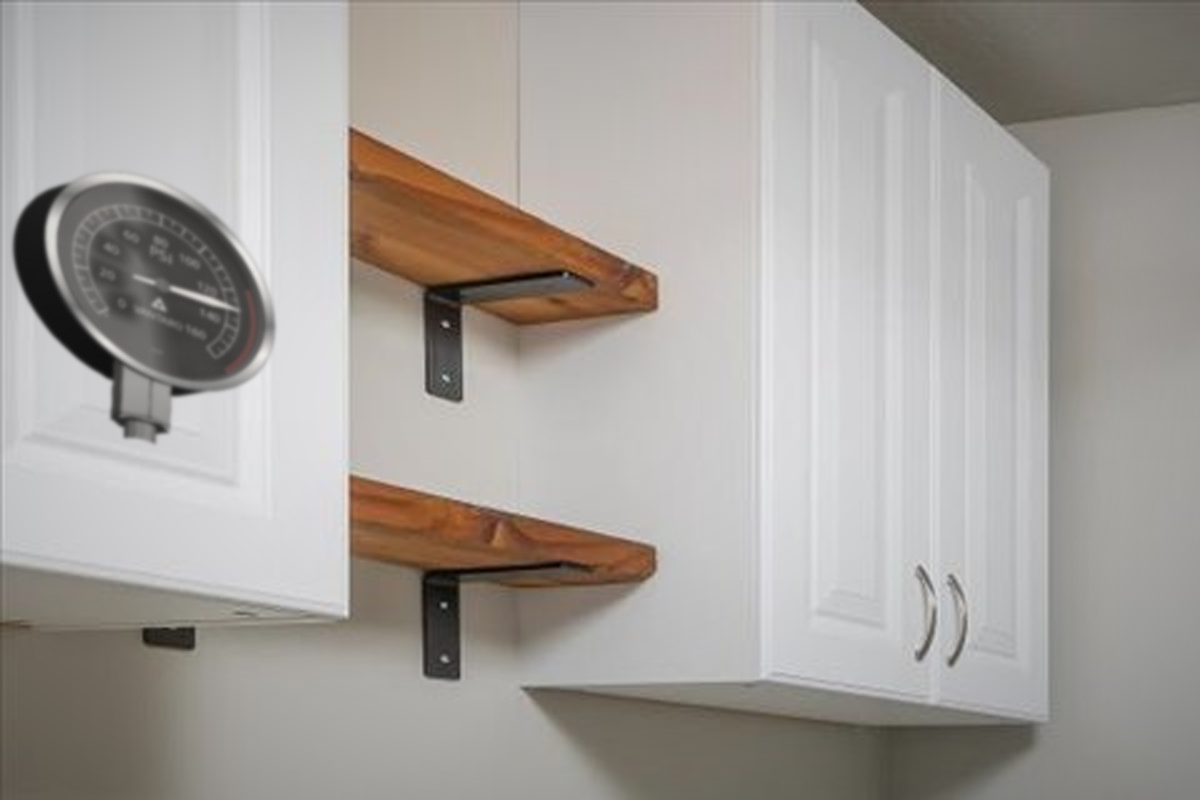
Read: **130** psi
